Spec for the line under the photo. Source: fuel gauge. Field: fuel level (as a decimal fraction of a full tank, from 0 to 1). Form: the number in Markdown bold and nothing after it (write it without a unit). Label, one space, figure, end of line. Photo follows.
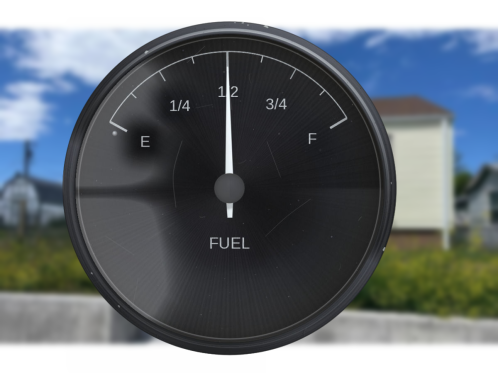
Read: **0.5**
